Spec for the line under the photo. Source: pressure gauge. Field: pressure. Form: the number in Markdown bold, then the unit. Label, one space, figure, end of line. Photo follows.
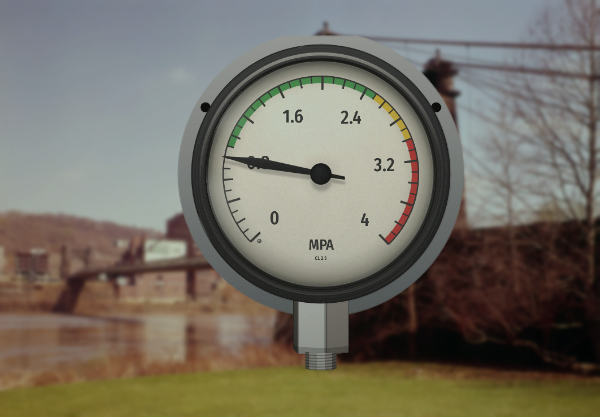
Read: **0.8** MPa
